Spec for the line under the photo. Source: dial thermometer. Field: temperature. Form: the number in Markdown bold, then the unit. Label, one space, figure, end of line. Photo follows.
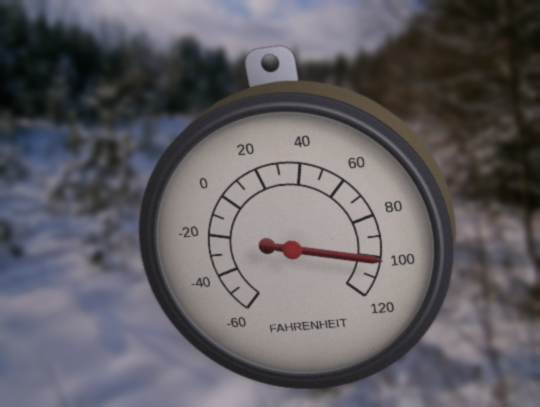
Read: **100** °F
